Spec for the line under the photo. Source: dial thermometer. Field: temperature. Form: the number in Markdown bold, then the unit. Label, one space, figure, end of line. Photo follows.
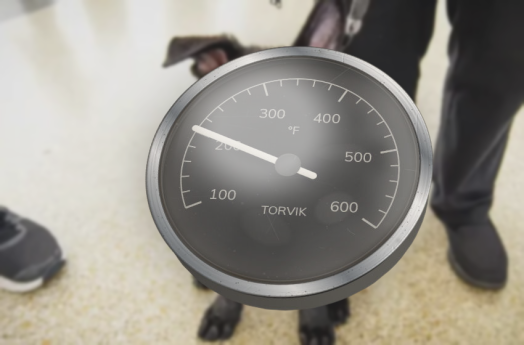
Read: **200** °F
